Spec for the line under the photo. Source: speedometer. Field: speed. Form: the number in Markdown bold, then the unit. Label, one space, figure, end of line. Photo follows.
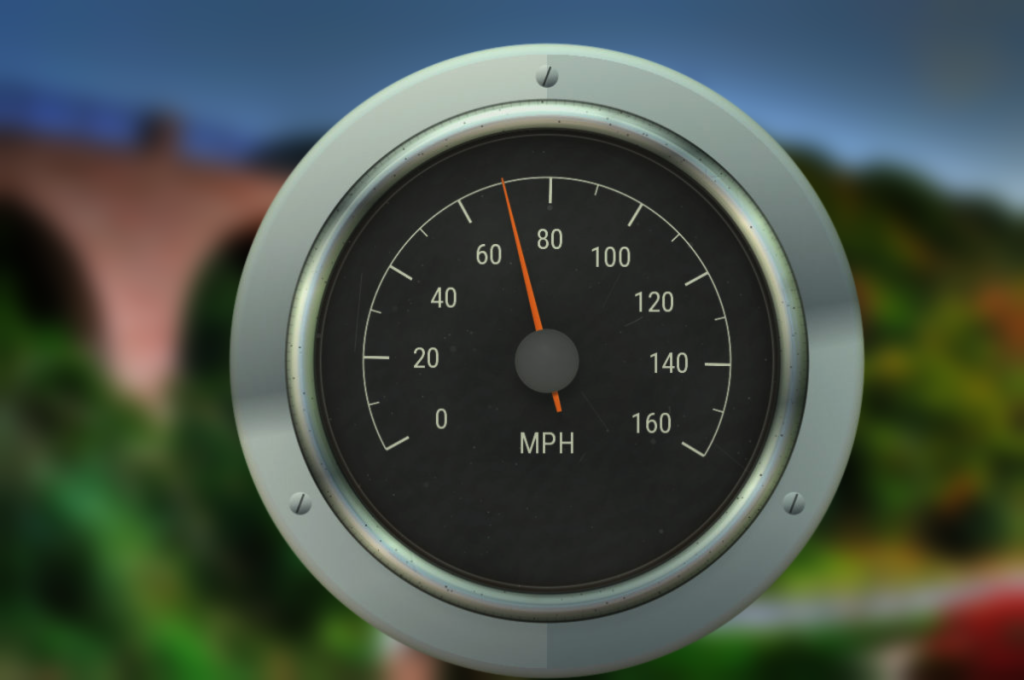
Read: **70** mph
